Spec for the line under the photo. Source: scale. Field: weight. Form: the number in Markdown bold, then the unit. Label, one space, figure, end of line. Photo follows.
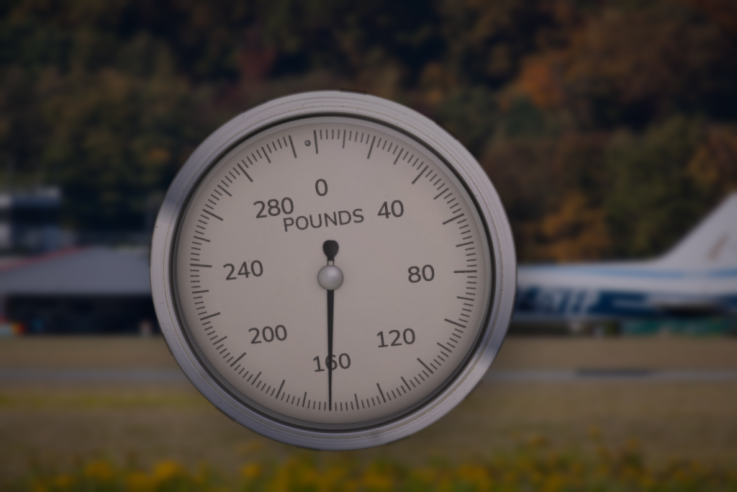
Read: **160** lb
